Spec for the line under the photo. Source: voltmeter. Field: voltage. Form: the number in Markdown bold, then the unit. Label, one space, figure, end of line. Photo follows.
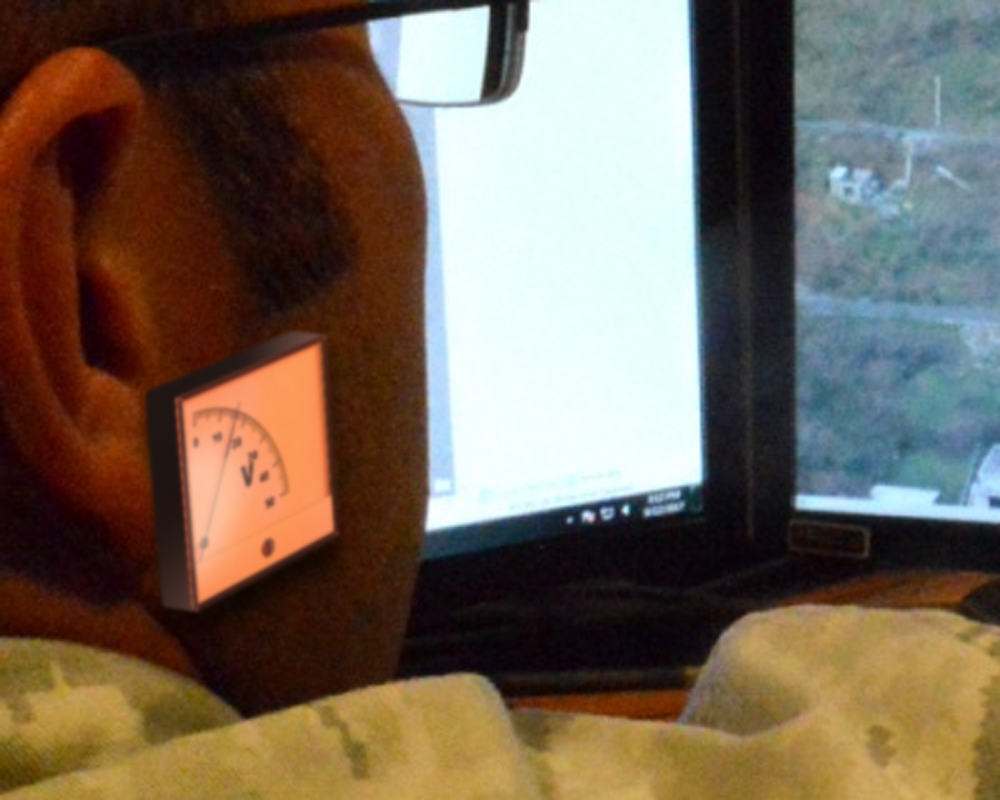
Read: **15** V
